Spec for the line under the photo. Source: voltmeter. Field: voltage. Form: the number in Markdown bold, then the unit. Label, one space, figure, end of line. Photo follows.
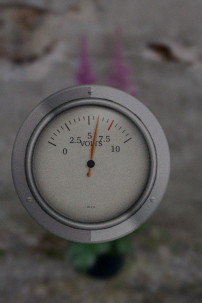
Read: **6** V
